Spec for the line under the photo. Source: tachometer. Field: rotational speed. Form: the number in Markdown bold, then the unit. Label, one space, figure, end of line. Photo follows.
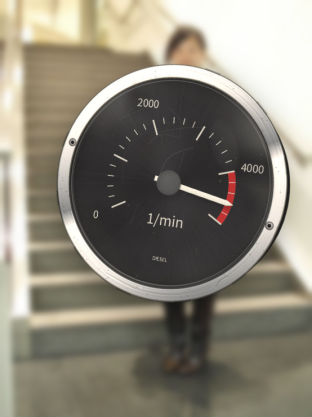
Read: **4600** rpm
